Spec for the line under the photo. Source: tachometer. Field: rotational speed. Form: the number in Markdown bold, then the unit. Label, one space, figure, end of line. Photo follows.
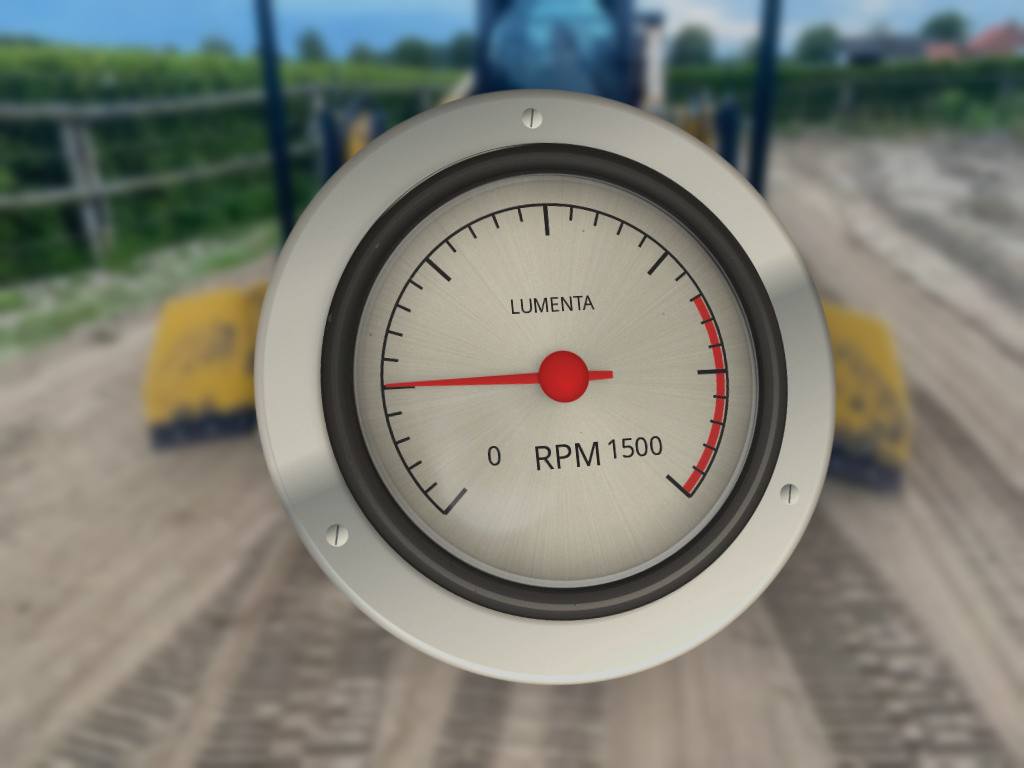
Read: **250** rpm
